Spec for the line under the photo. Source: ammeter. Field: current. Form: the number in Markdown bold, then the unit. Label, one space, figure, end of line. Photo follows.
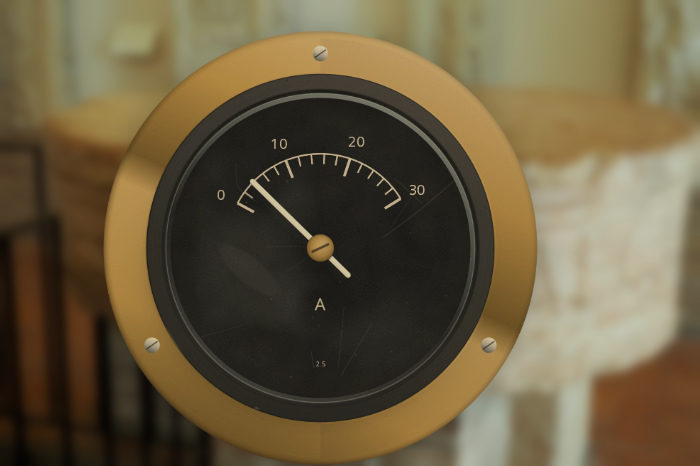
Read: **4** A
